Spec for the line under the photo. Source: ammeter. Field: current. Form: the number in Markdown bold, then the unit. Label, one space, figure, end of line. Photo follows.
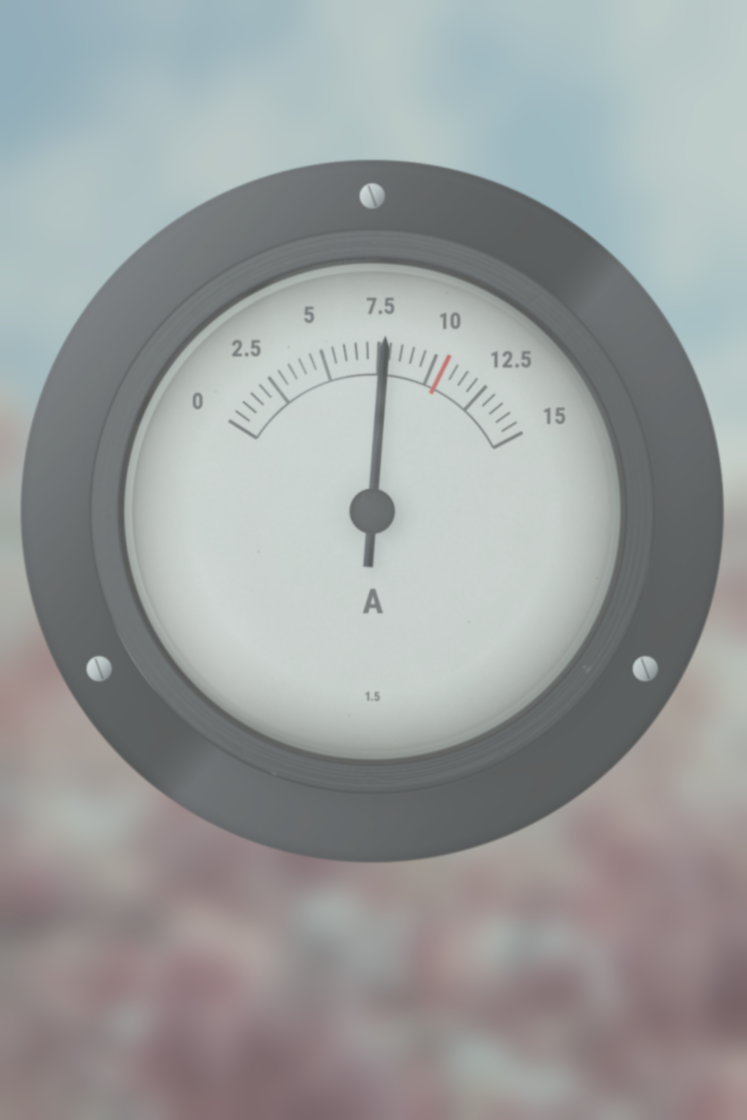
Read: **7.75** A
